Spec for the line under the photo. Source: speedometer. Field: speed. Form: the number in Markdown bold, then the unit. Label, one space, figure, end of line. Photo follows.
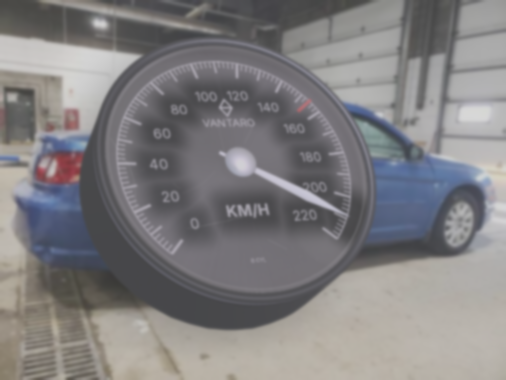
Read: **210** km/h
